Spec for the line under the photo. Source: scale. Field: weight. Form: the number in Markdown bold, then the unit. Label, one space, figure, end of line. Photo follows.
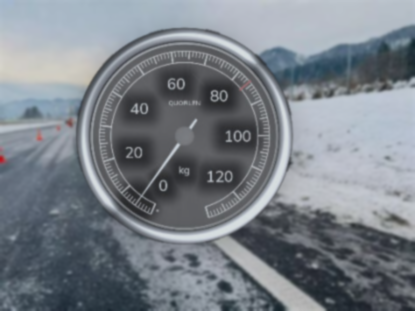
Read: **5** kg
